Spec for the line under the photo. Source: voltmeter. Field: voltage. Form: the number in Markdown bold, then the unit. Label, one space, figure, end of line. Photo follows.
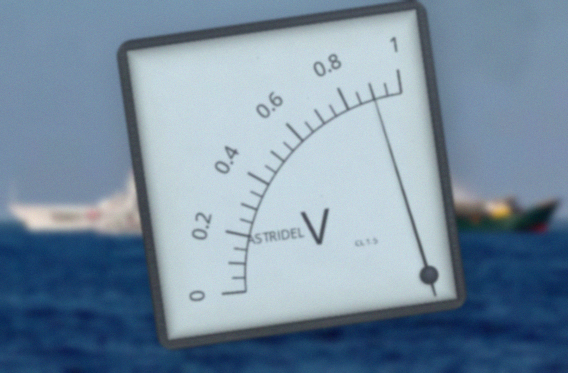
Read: **0.9** V
